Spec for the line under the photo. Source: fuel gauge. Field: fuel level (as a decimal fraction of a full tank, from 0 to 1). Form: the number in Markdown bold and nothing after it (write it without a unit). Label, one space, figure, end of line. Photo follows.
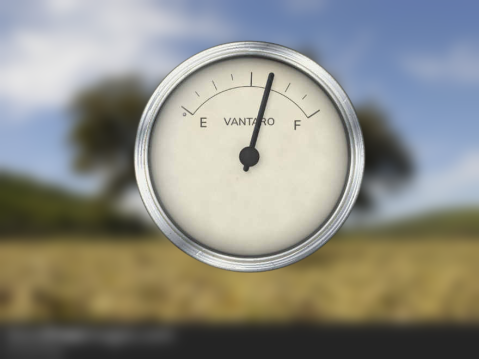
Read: **0.625**
